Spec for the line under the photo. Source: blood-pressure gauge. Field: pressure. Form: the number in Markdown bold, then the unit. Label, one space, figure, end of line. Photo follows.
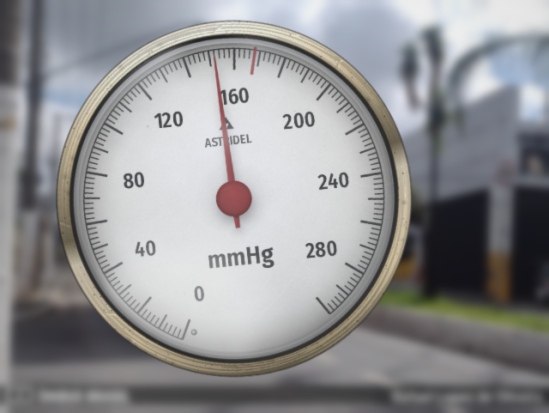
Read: **152** mmHg
